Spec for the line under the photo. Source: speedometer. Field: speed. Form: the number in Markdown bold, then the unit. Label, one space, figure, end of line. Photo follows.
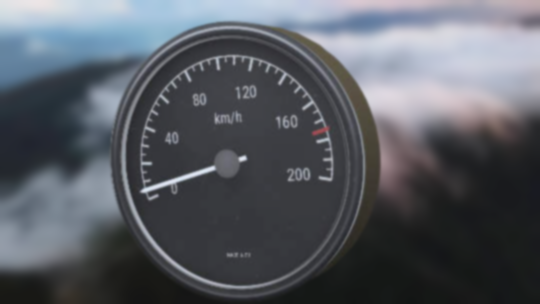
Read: **5** km/h
